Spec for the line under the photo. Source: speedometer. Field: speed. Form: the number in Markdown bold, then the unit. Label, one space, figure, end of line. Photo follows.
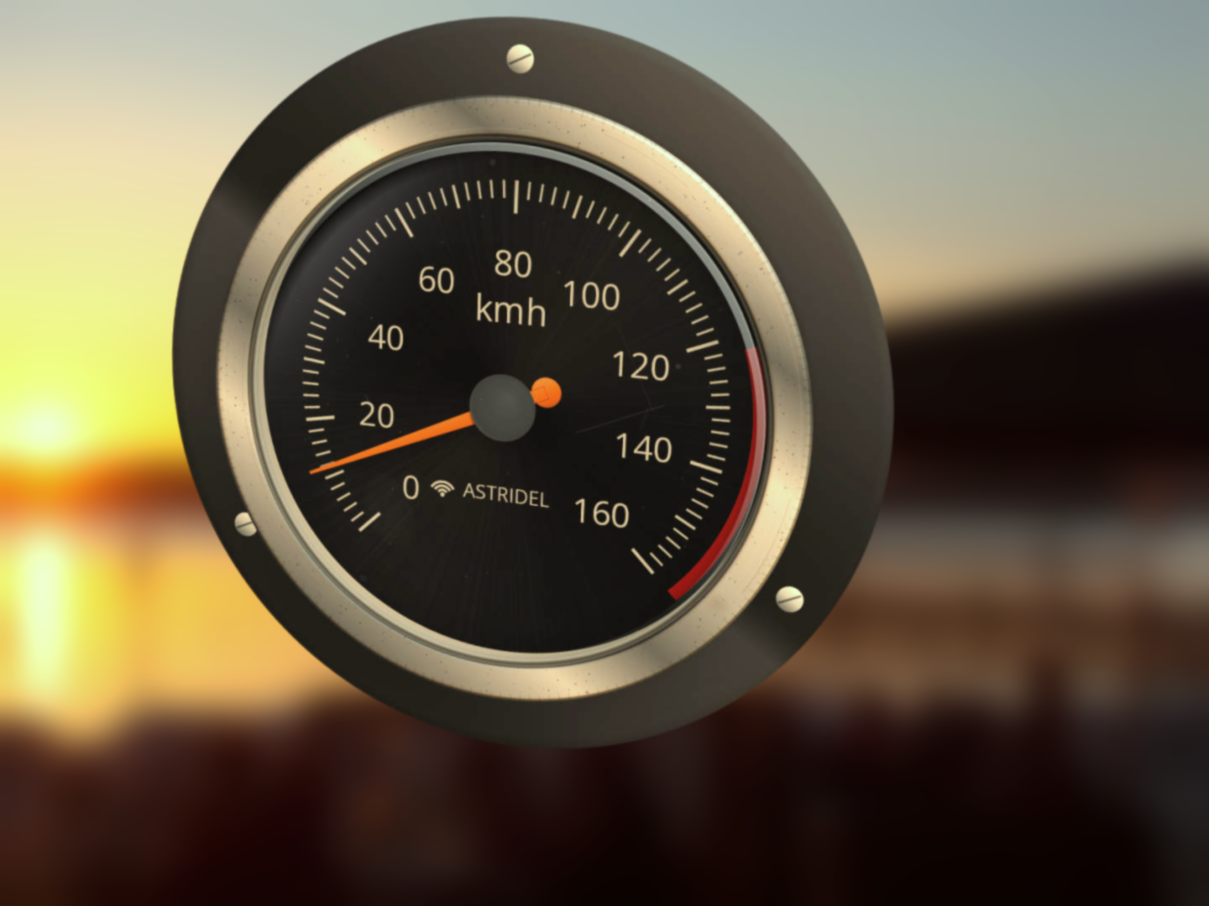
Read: **12** km/h
